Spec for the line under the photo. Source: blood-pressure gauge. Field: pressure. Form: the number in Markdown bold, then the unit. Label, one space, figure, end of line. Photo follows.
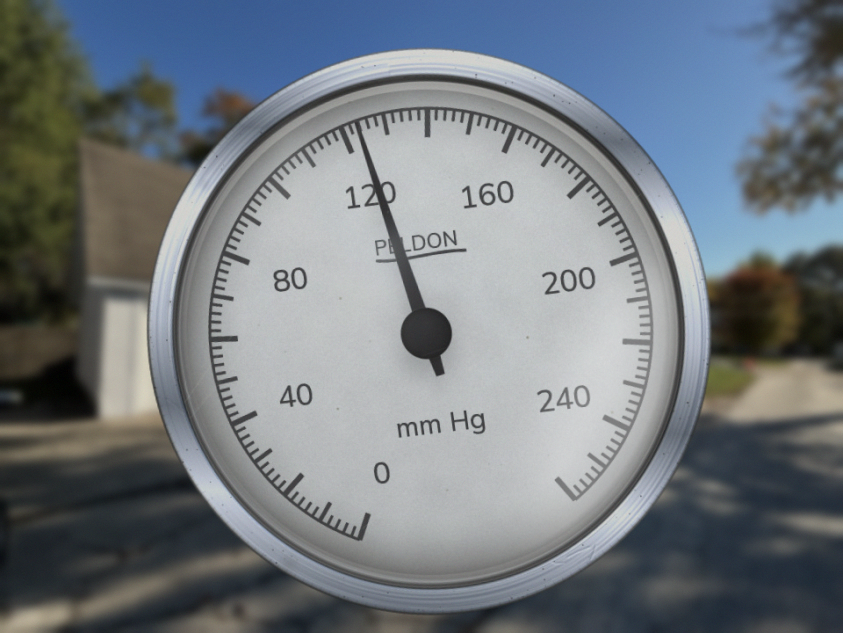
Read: **124** mmHg
